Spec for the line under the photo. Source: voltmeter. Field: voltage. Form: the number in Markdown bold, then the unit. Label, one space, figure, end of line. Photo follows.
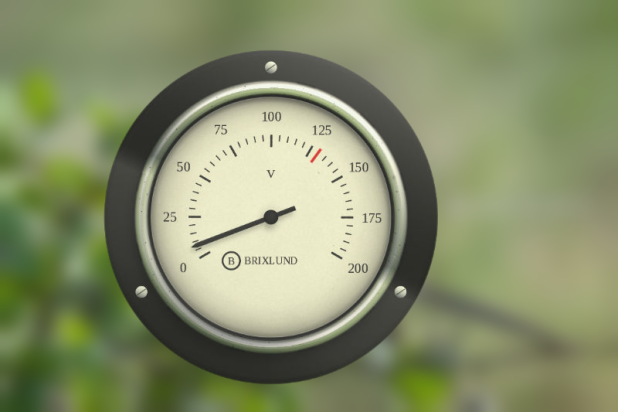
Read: **7.5** V
